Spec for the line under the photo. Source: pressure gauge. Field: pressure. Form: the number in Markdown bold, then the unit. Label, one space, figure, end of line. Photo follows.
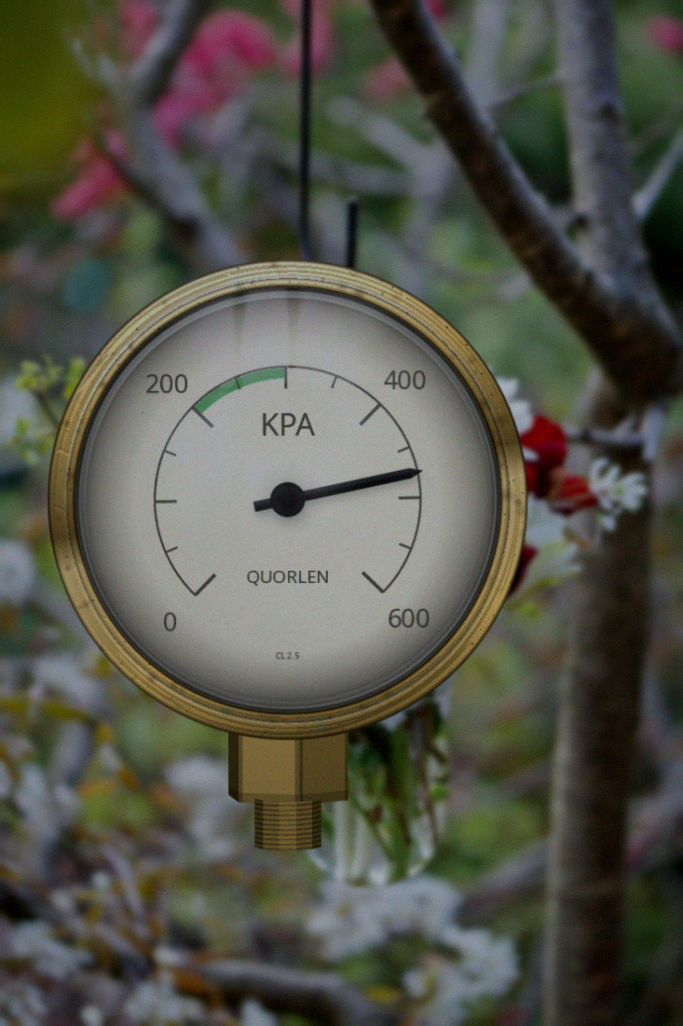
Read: **475** kPa
